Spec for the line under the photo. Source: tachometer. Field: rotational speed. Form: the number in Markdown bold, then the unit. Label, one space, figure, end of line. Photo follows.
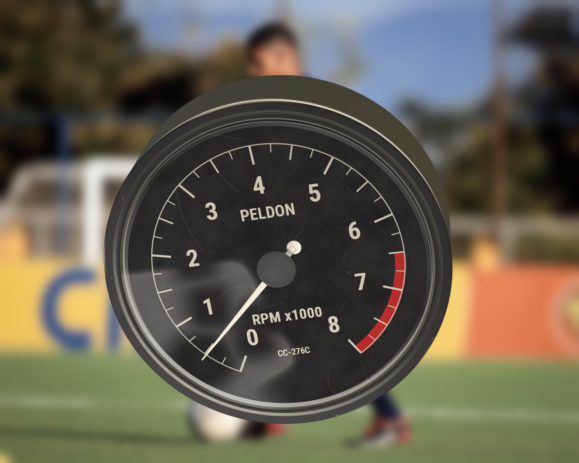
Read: **500** rpm
